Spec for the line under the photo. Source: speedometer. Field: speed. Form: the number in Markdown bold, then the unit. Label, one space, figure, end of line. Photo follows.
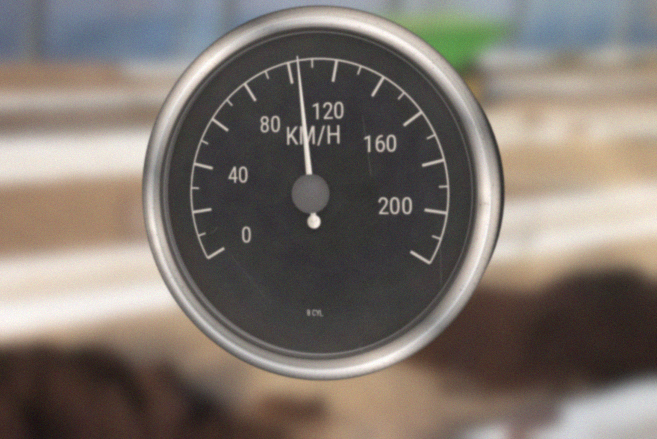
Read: **105** km/h
